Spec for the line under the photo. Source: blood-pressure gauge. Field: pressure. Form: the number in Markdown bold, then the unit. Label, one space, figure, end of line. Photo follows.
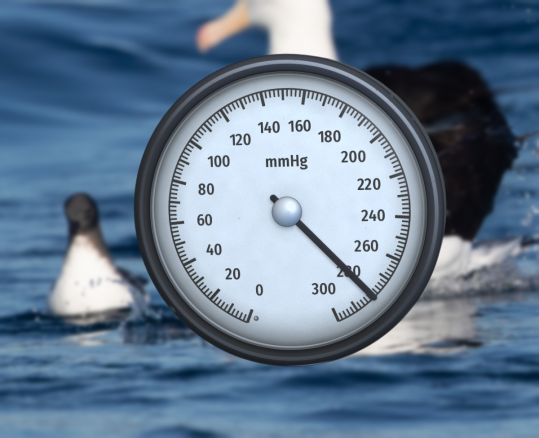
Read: **280** mmHg
